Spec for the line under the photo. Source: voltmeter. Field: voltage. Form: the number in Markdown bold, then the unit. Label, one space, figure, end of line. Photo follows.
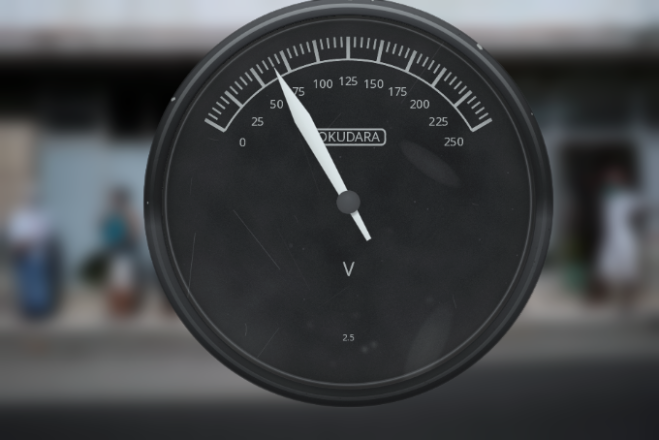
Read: **65** V
